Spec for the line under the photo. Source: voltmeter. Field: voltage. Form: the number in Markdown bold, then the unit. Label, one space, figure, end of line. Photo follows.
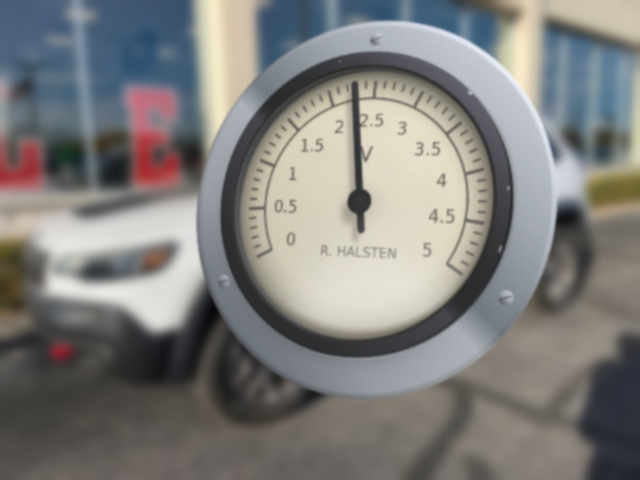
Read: **2.3** V
